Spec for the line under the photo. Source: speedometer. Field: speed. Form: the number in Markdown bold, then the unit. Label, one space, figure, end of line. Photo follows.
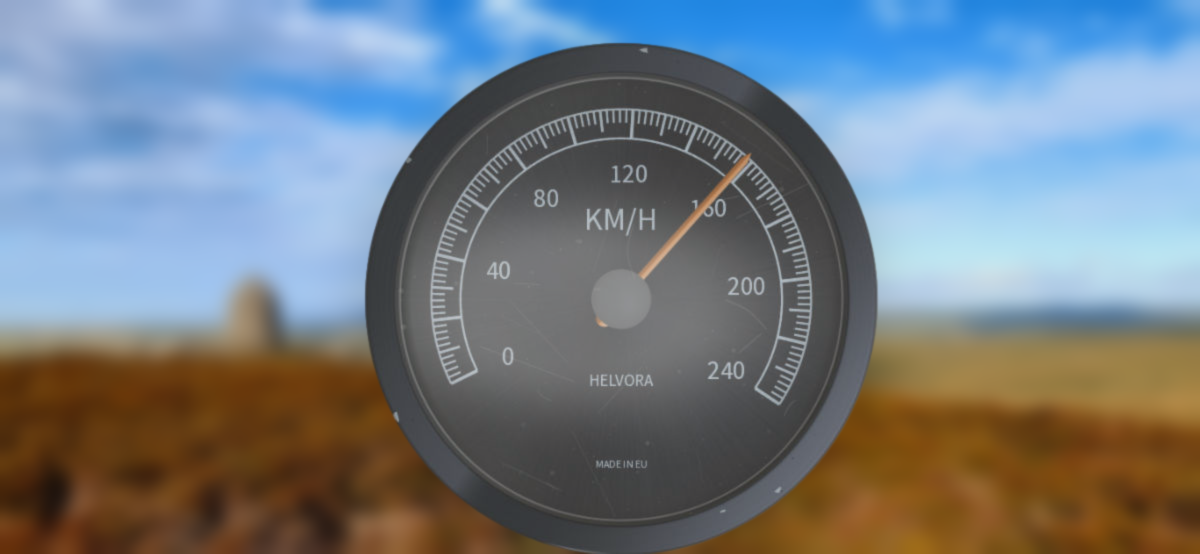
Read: **158** km/h
